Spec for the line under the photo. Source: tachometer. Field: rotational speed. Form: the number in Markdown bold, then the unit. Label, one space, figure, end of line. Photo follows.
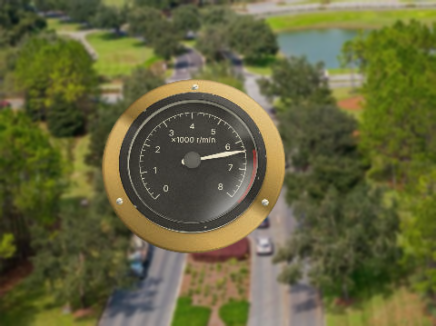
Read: **6400** rpm
